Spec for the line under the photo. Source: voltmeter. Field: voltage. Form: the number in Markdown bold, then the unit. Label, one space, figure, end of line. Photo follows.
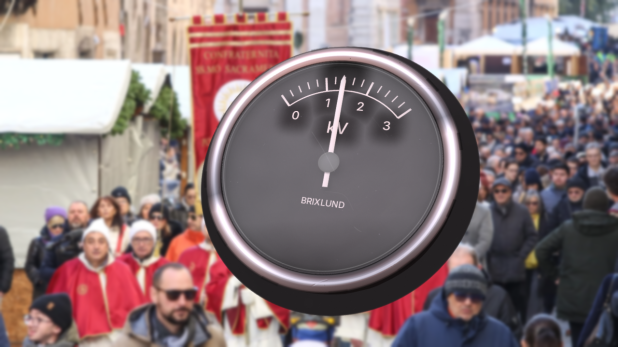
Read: **1.4** kV
